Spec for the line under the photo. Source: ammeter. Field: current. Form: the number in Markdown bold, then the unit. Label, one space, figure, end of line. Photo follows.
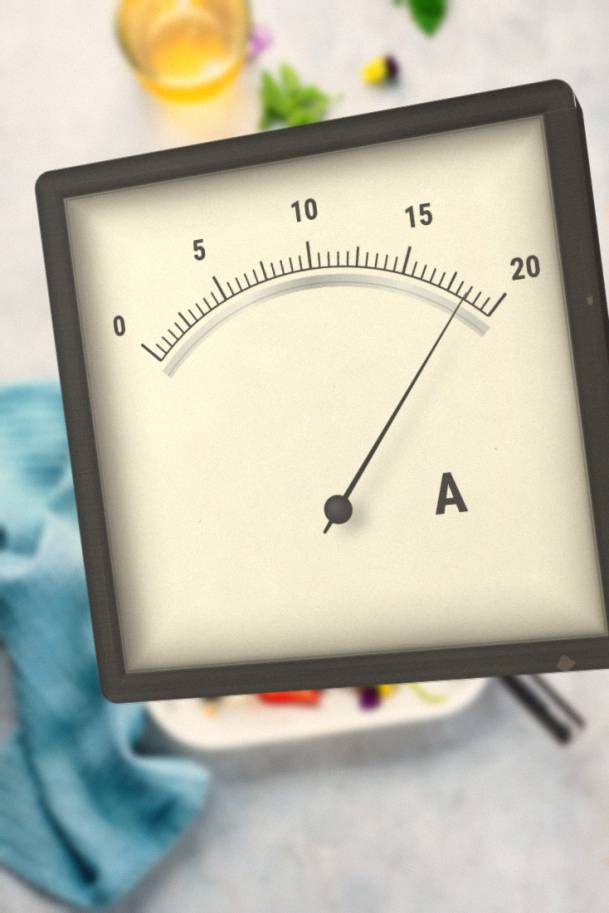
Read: **18.5** A
